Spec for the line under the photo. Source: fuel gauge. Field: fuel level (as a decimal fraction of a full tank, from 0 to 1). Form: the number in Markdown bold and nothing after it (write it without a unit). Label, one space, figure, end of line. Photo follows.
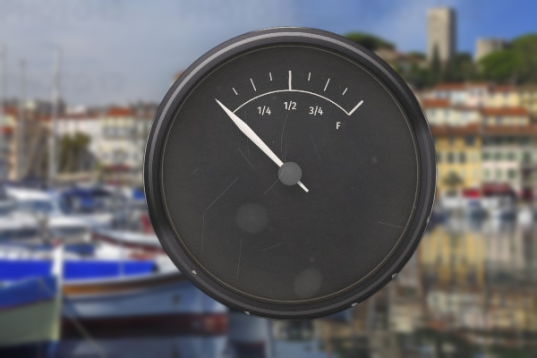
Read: **0**
